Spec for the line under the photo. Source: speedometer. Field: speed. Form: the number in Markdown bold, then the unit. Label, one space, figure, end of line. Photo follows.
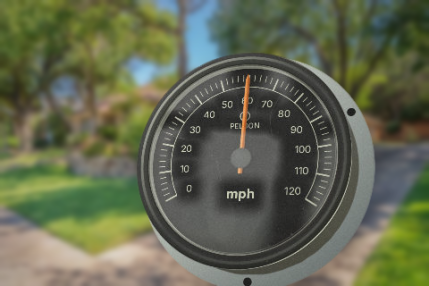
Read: **60** mph
